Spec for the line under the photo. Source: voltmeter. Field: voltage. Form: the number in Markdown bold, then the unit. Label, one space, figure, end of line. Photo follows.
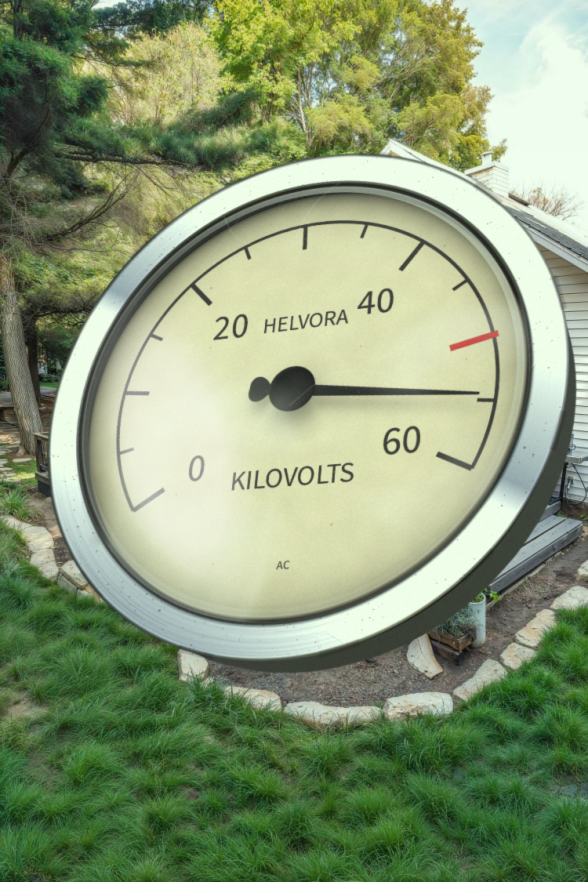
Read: **55** kV
